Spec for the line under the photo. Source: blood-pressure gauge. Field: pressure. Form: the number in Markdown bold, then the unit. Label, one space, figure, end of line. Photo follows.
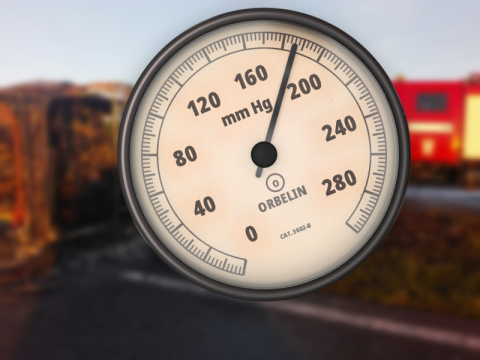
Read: **186** mmHg
